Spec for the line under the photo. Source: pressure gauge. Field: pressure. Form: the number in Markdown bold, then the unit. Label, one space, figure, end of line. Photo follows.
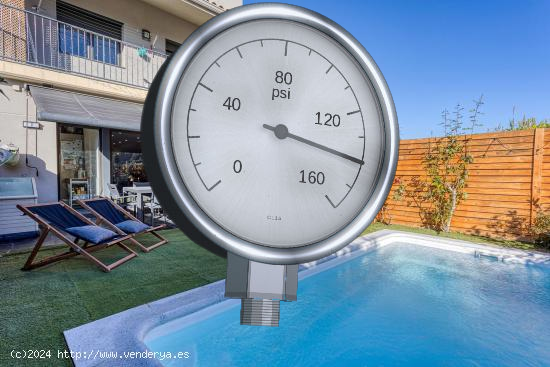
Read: **140** psi
